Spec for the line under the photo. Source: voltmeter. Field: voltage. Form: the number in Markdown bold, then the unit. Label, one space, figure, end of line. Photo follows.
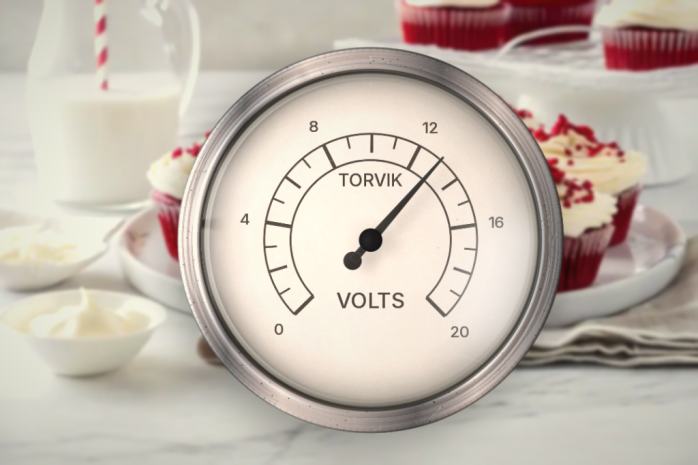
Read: **13** V
